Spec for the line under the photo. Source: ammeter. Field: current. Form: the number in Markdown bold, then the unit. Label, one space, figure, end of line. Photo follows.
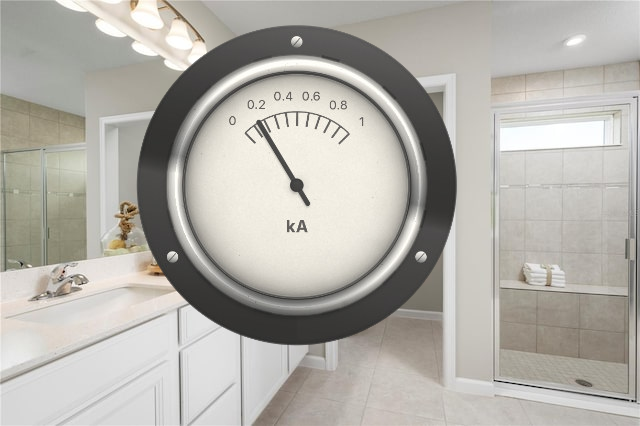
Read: **0.15** kA
